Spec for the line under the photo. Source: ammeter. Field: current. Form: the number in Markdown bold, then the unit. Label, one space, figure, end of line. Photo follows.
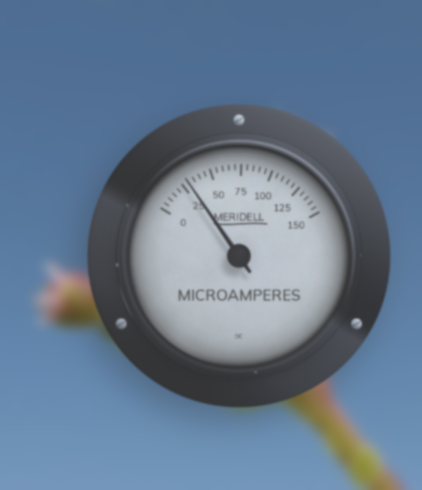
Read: **30** µA
